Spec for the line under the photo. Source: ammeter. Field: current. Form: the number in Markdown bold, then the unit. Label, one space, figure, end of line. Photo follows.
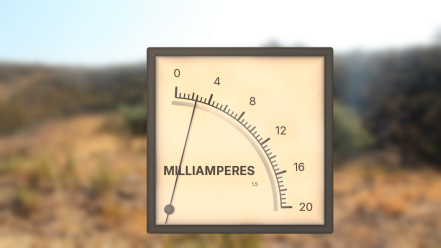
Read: **2.5** mA
